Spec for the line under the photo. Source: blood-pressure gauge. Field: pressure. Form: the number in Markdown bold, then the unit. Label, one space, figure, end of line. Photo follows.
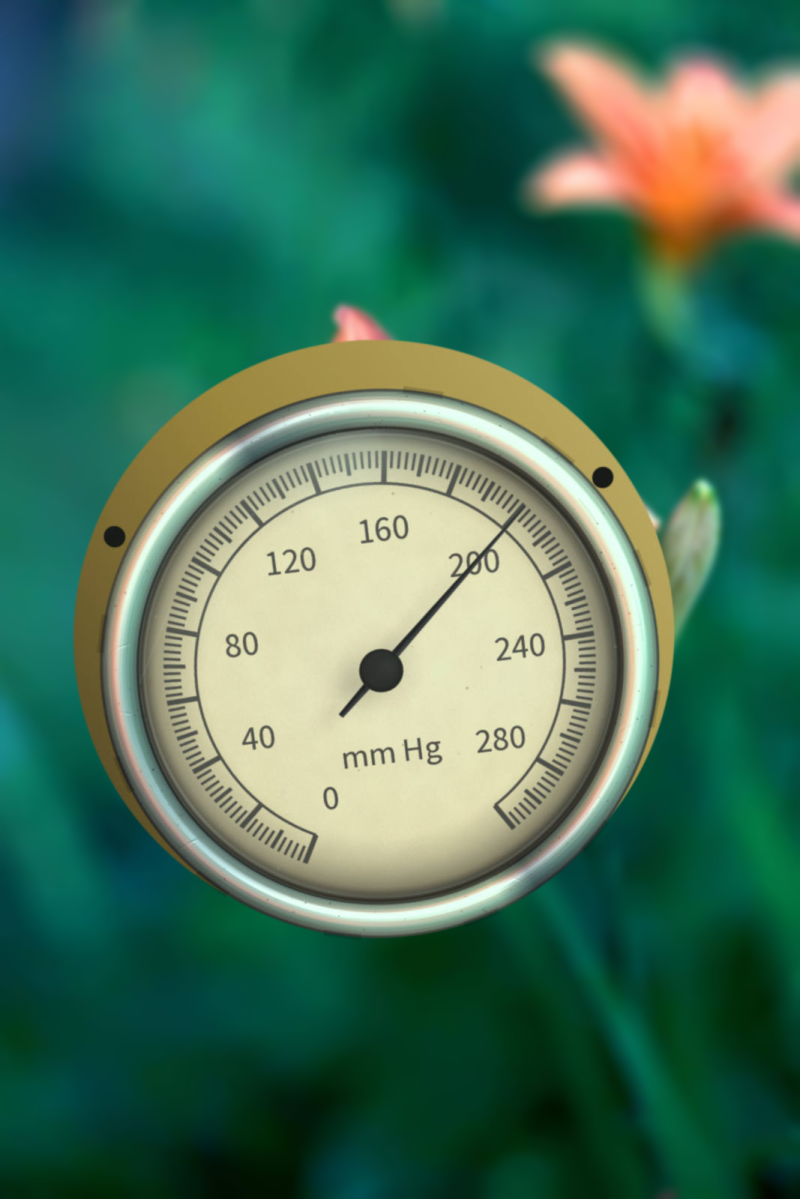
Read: **200** mmHg
